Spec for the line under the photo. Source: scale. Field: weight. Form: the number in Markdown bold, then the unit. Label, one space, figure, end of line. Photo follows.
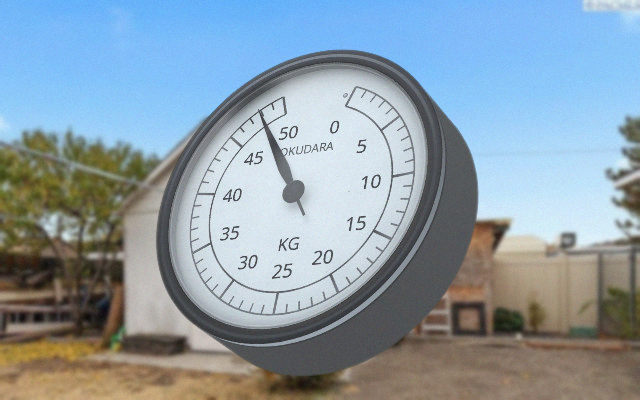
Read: **48** kg
